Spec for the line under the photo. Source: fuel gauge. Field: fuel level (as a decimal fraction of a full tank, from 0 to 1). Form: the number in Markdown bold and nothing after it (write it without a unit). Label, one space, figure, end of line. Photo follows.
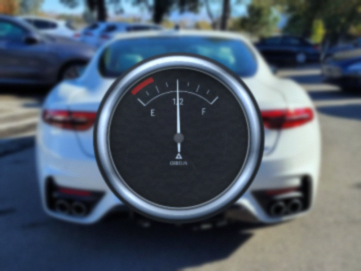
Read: **0.5**
